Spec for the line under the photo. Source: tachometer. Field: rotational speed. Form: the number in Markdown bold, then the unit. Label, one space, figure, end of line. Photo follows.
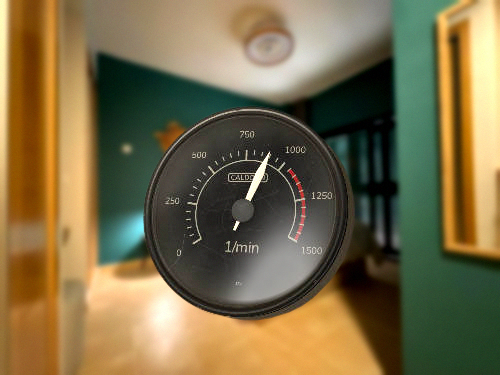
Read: **900** rpm
